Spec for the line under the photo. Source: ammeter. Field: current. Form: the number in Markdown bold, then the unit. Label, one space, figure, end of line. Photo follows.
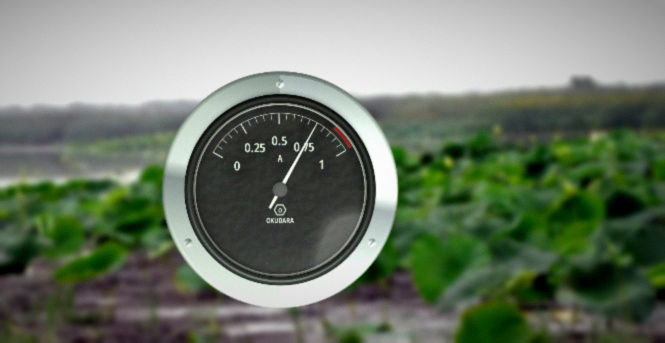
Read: **0.75** A
